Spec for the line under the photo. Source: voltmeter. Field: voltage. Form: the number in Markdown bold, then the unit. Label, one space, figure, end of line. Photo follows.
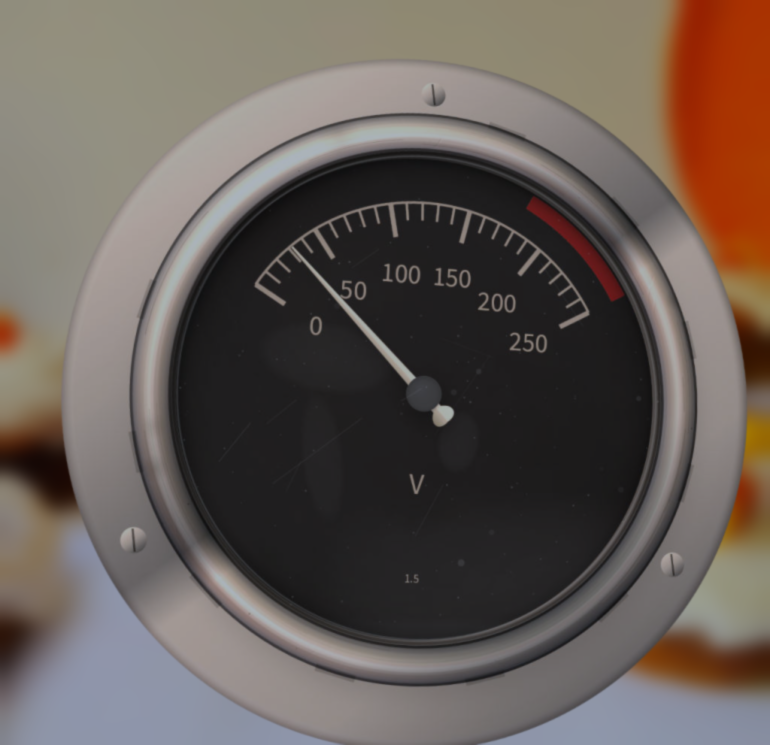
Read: **30** V
